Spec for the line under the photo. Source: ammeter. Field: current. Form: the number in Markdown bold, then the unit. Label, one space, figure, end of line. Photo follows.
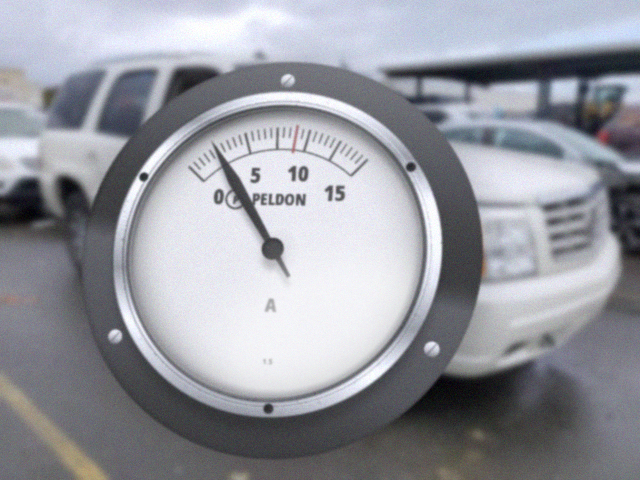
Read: **2.5** A
